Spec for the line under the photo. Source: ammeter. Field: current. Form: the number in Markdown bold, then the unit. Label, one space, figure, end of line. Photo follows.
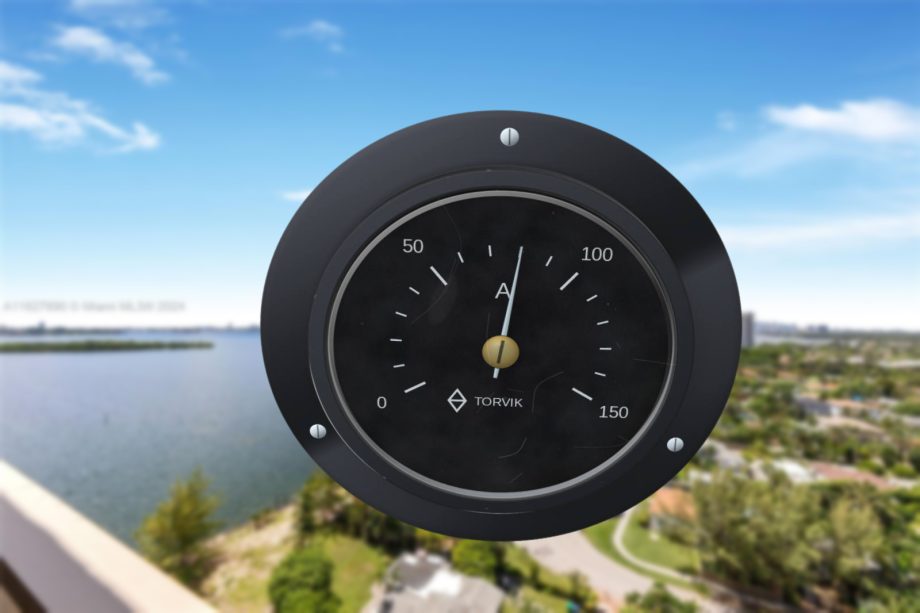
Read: **80** A
